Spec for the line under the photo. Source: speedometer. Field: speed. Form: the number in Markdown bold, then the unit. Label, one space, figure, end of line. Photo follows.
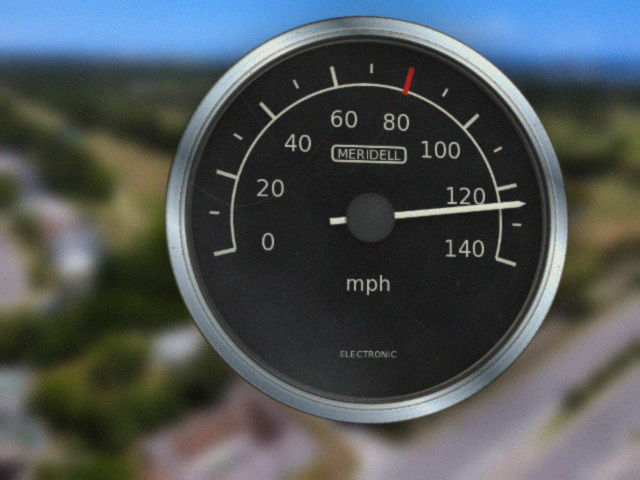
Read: **125** mph
